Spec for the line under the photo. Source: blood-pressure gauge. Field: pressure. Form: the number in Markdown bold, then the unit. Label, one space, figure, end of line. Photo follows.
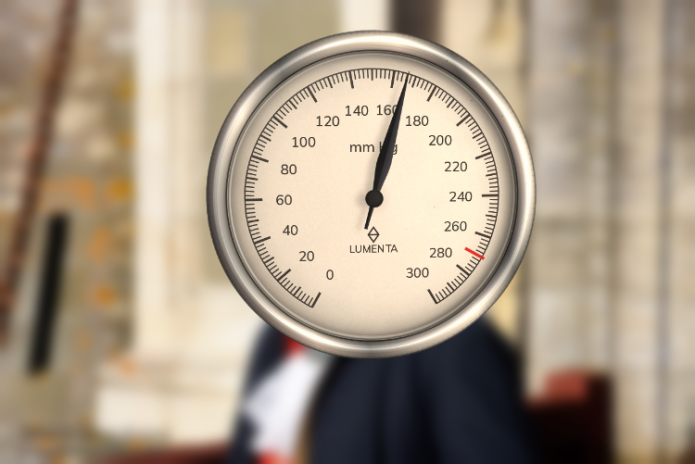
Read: **166** mmHg
